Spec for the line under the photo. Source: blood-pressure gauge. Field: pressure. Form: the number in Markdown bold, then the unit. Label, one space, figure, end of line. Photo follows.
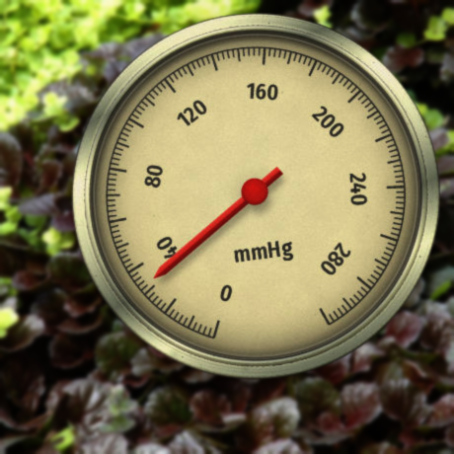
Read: **32** mmHg
